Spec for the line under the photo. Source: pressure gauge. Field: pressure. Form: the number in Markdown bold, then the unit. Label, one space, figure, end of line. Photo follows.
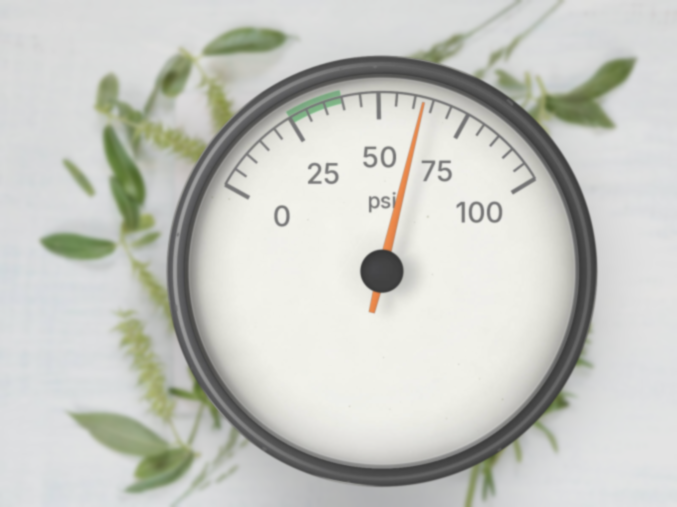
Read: **62.5** psi
